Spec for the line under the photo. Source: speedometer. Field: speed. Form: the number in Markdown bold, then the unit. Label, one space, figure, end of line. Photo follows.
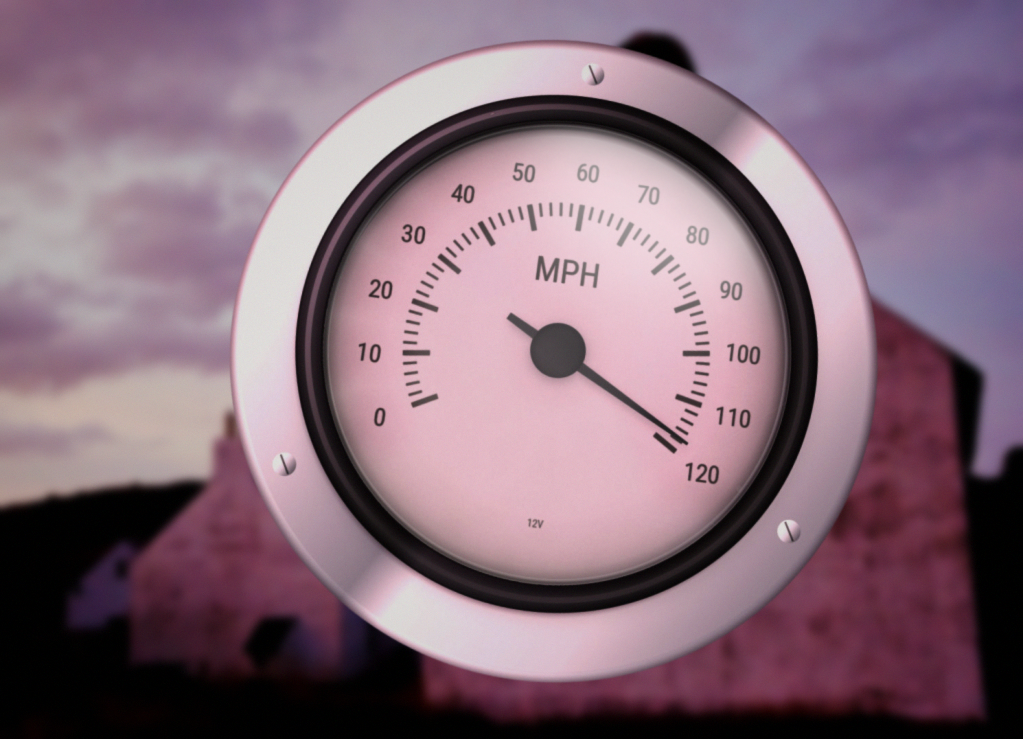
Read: **118** mph
